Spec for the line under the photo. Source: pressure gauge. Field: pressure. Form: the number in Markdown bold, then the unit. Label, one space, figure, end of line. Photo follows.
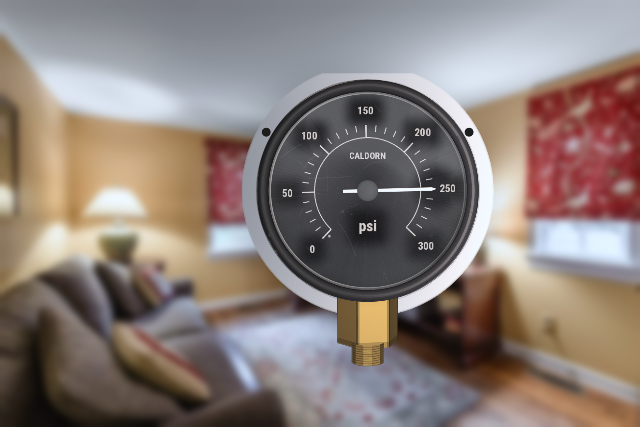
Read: **250** psi
